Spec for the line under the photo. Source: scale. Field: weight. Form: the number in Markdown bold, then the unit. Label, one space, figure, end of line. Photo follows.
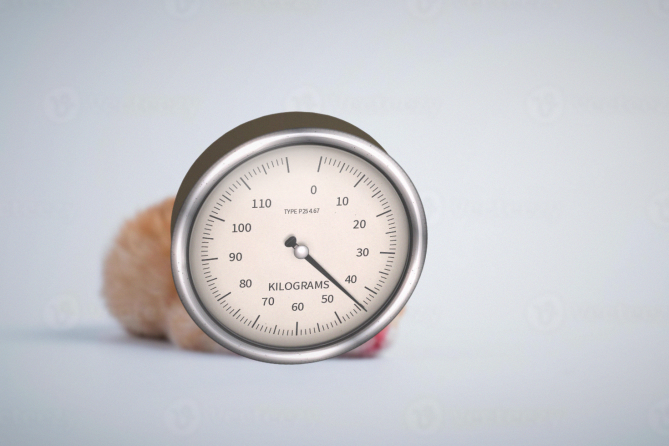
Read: **44** kg
